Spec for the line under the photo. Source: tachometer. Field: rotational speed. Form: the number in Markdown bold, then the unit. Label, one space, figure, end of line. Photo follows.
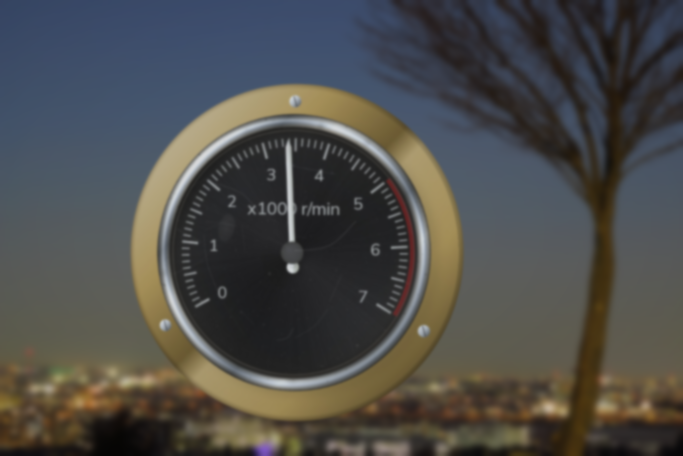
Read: **3400** rpm
